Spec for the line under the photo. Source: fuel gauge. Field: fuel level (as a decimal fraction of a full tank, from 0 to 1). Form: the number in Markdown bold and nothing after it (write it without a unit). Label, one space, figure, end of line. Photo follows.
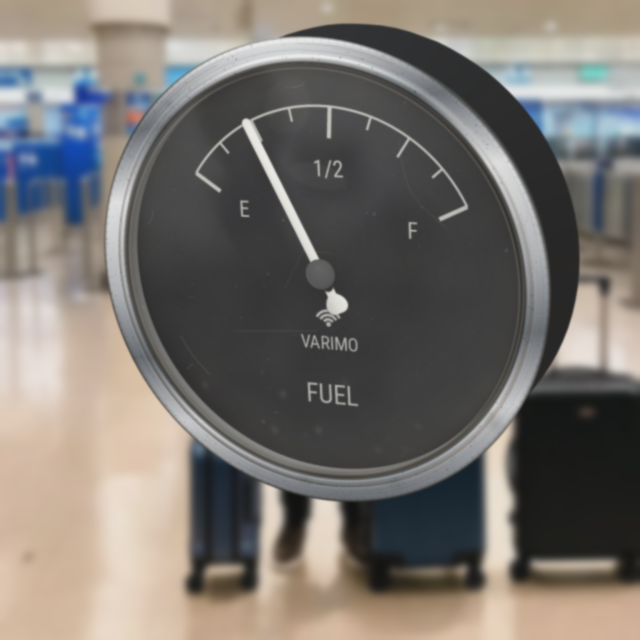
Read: **0.25**
